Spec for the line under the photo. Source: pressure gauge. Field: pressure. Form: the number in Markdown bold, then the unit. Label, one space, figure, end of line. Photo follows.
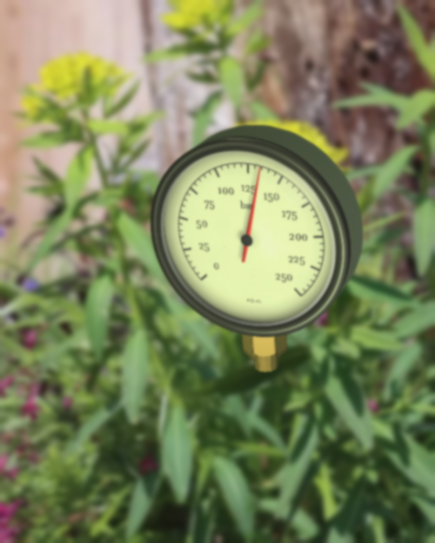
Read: **135** bar
